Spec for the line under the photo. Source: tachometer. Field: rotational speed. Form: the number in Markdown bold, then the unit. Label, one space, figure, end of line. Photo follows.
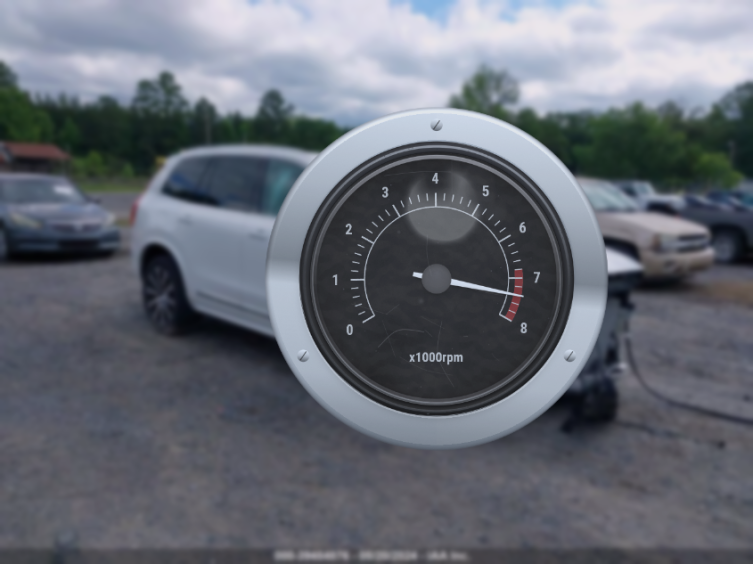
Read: **7400** rpm
